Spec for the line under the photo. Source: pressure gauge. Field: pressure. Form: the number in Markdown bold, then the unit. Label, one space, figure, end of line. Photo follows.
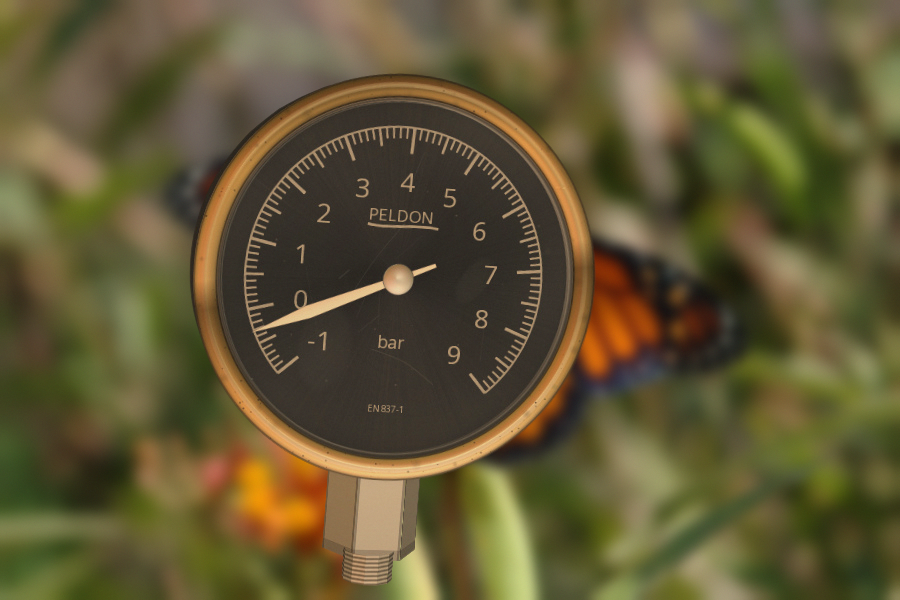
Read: **-0.3** bar
